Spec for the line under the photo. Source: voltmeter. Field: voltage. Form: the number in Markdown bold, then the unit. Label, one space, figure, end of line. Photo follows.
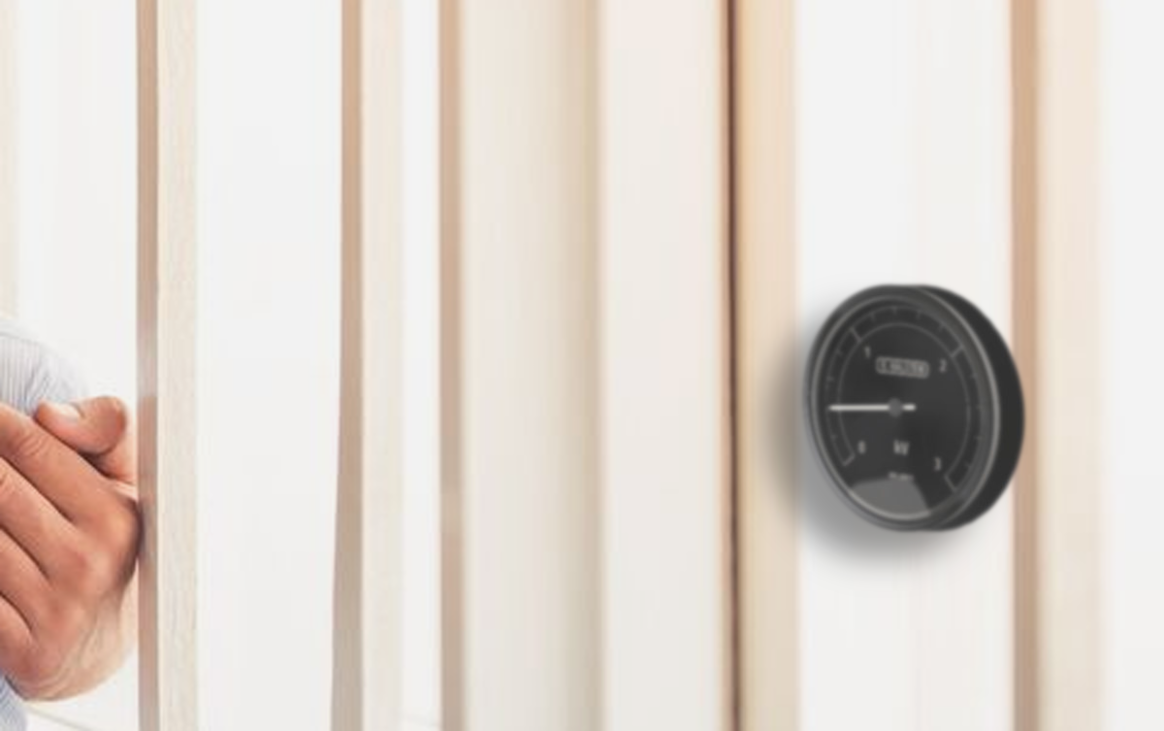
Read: **0.4** kV
